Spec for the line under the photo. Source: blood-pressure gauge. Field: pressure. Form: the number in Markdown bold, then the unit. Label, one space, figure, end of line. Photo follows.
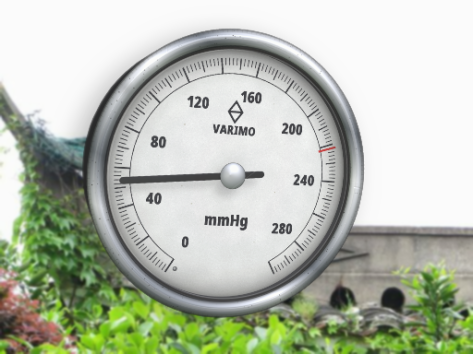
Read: **54** mmHg
